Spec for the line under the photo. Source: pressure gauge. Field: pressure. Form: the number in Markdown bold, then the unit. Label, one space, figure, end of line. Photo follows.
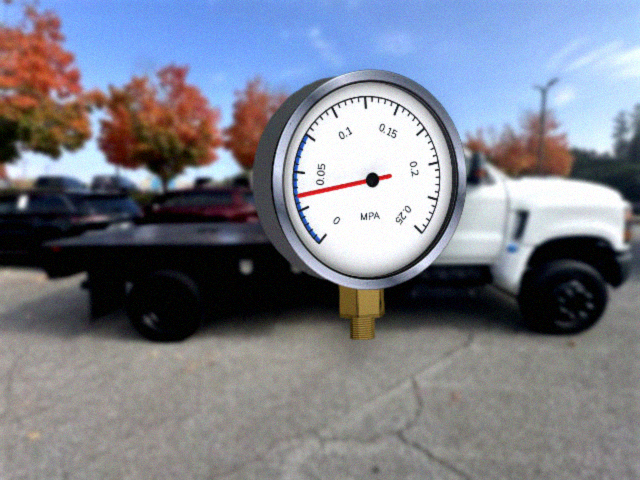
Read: **0.035** MPa
